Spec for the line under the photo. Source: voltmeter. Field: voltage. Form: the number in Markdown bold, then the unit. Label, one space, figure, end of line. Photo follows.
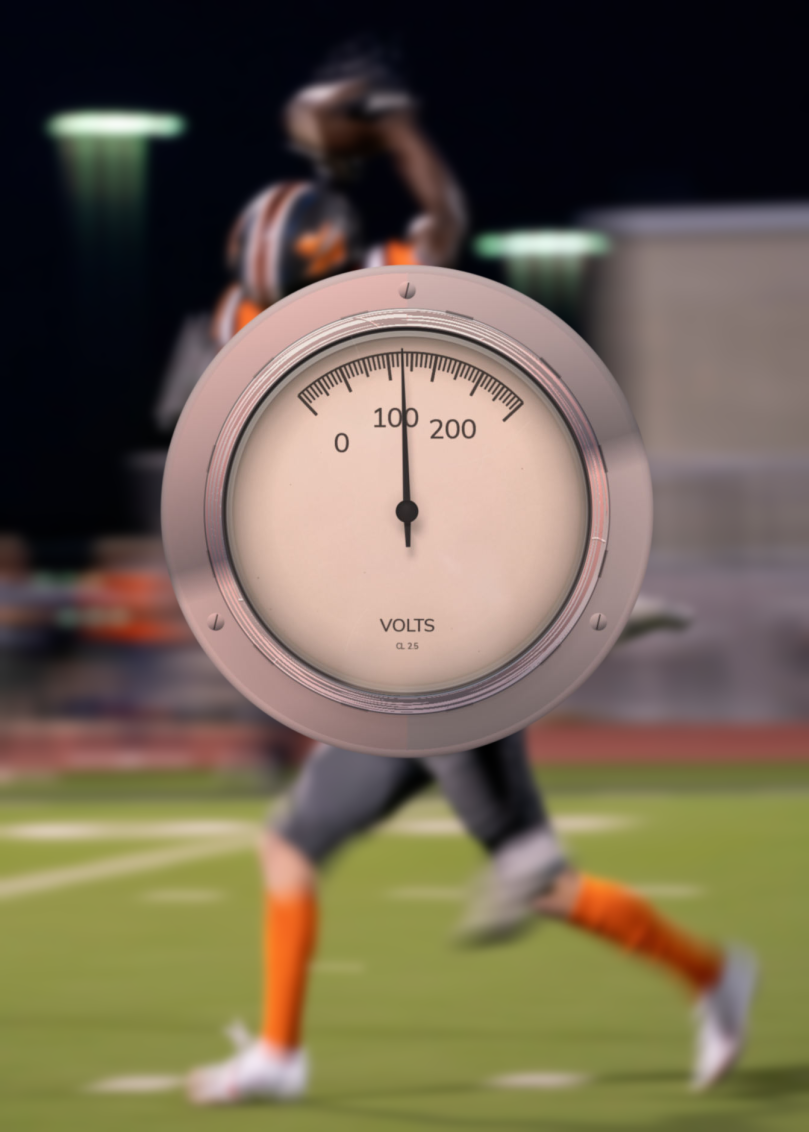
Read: **115** V
